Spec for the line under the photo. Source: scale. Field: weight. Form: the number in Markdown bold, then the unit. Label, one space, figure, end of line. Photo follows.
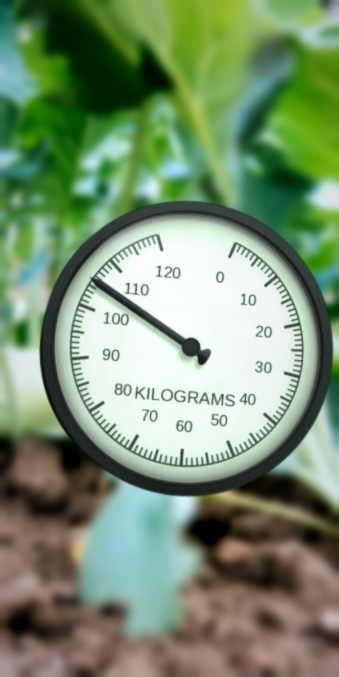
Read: **105** kg
